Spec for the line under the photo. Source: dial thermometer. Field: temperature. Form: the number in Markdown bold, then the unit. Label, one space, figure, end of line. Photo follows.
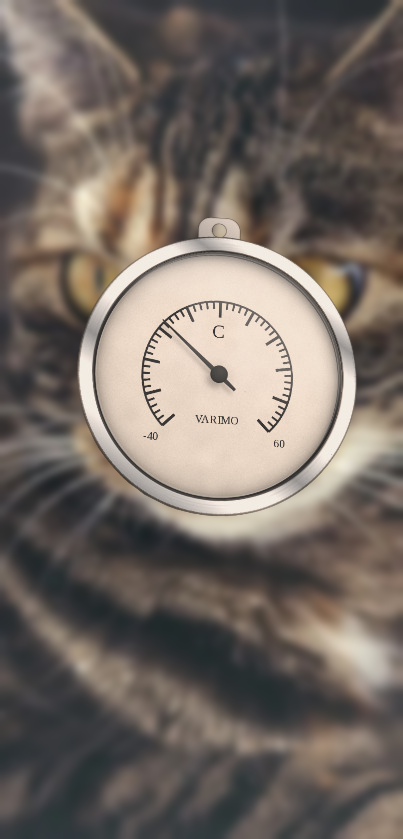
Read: **-8** °C
